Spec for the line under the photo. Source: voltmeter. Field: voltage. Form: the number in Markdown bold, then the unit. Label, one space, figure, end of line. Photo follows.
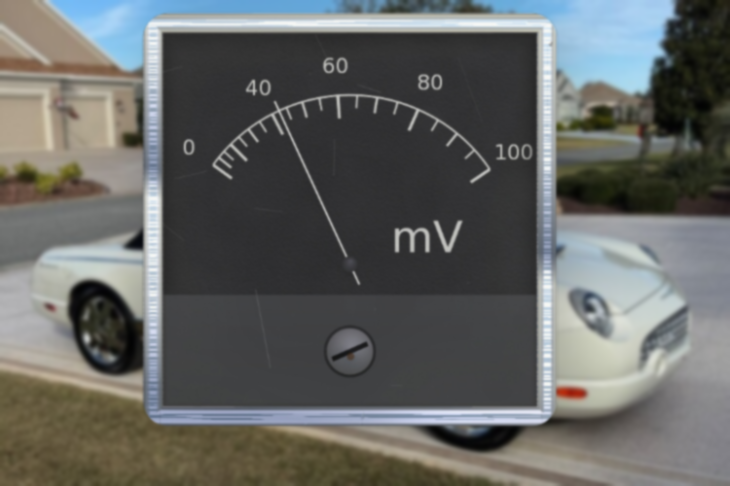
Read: **42.5** mV
